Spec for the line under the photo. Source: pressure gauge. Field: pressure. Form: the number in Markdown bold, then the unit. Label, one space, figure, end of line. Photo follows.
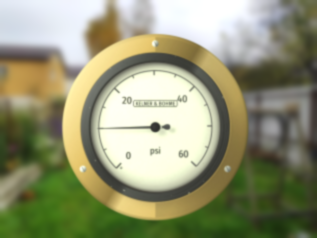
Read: **10** psi
